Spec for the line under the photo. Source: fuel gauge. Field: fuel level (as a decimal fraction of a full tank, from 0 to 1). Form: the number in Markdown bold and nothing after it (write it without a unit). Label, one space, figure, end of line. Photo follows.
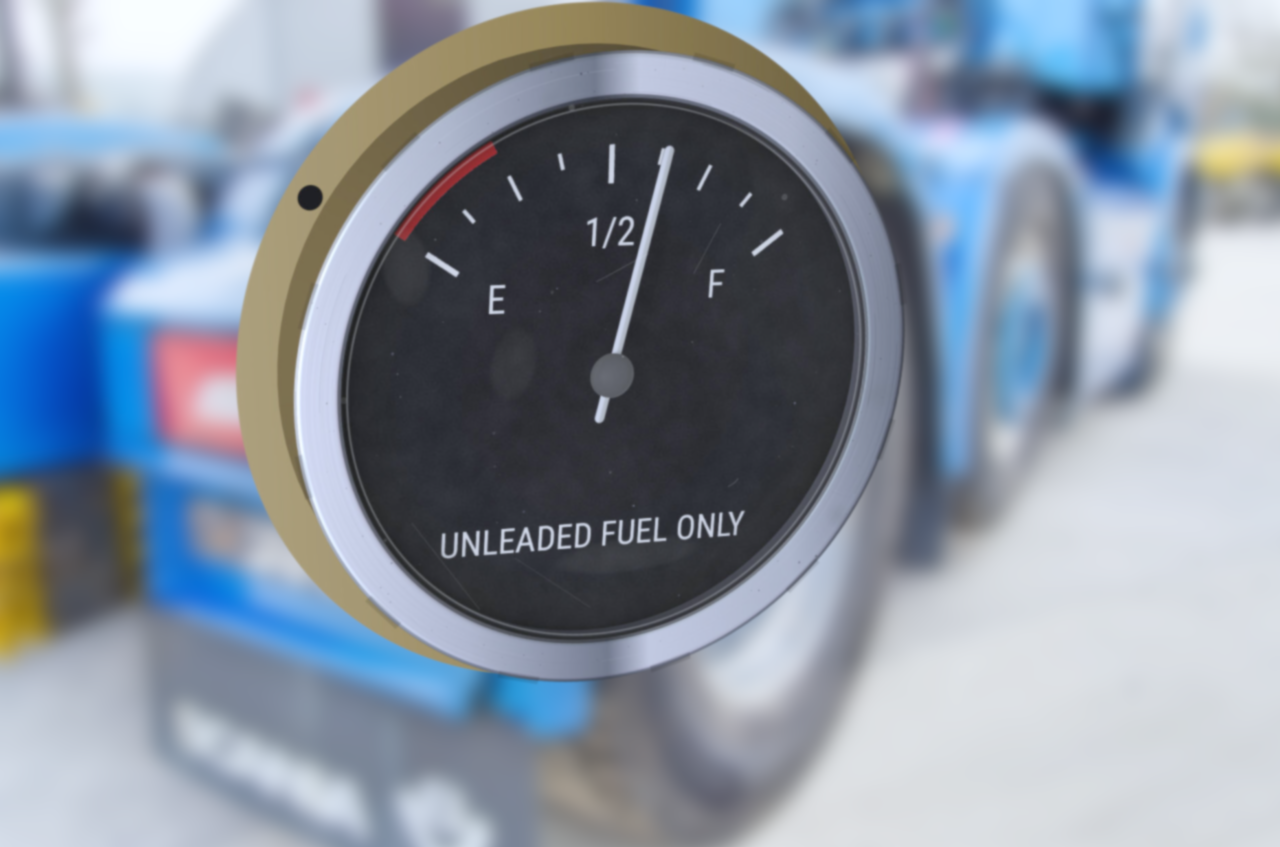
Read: **0.625**
